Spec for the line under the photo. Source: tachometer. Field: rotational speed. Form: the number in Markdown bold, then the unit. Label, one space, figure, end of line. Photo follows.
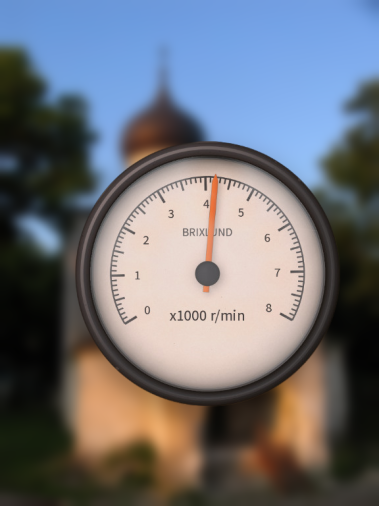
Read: **4200** rpm
